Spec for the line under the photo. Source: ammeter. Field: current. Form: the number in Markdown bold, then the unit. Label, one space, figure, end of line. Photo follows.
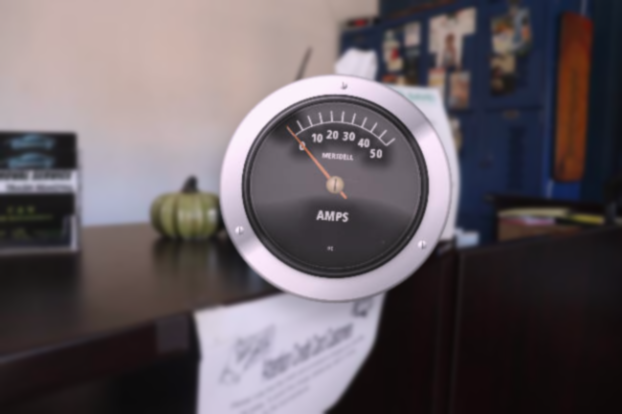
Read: **0** A
